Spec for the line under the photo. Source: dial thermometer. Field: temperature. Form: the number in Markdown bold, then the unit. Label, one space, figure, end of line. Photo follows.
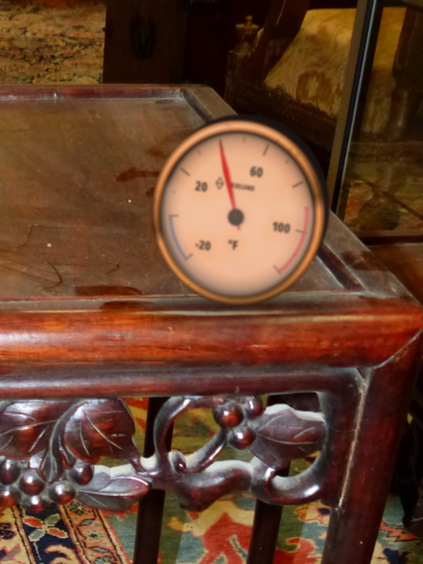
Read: **40** °F
